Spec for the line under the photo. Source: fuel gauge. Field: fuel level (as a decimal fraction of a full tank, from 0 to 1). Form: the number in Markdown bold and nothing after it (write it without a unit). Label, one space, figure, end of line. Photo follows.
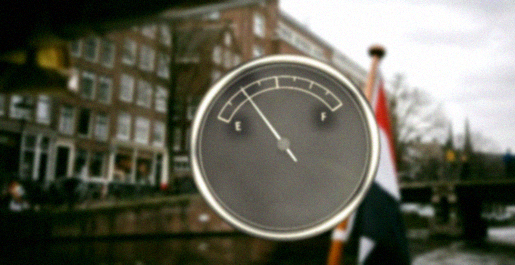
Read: **0.25**
